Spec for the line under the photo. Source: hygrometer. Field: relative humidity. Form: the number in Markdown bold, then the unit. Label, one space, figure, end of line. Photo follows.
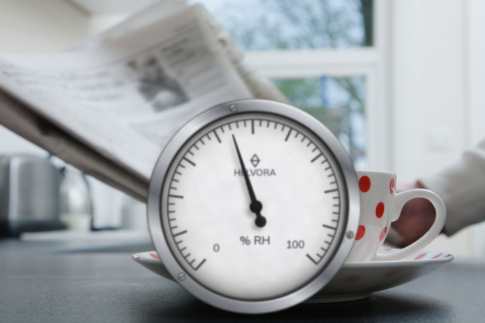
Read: **44** %
